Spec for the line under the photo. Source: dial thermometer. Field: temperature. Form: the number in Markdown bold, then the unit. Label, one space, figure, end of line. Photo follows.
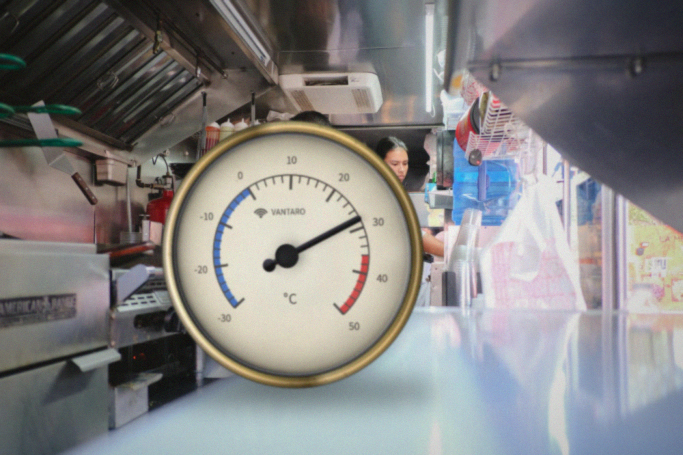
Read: **28** °C
